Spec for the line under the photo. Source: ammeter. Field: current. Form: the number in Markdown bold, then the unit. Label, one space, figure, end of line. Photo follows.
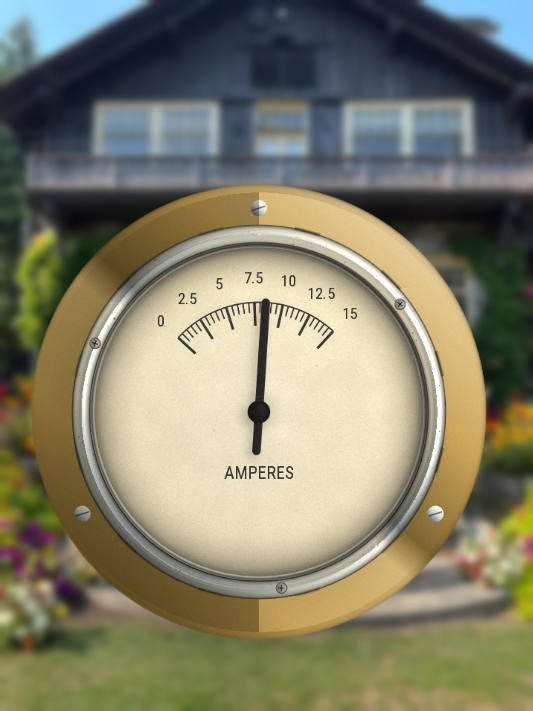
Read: **8.5** A
